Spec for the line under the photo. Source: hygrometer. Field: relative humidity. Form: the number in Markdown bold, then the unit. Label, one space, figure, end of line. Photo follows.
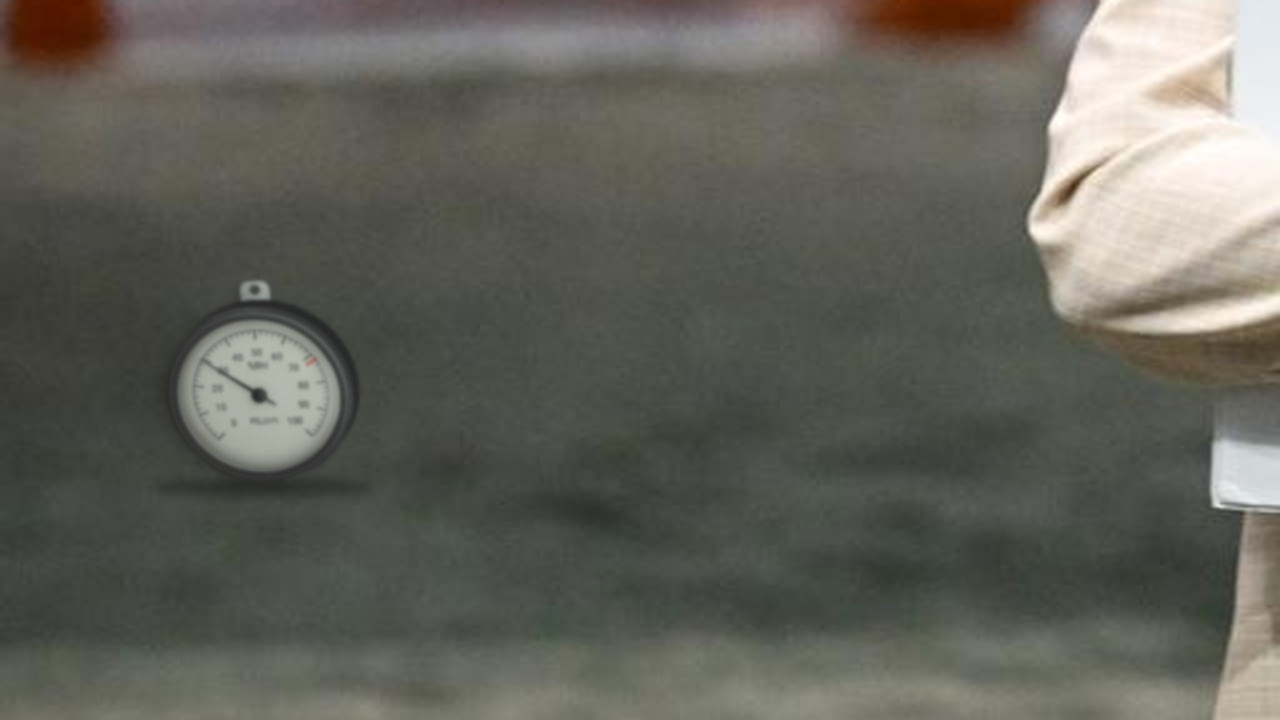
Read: **30** %
